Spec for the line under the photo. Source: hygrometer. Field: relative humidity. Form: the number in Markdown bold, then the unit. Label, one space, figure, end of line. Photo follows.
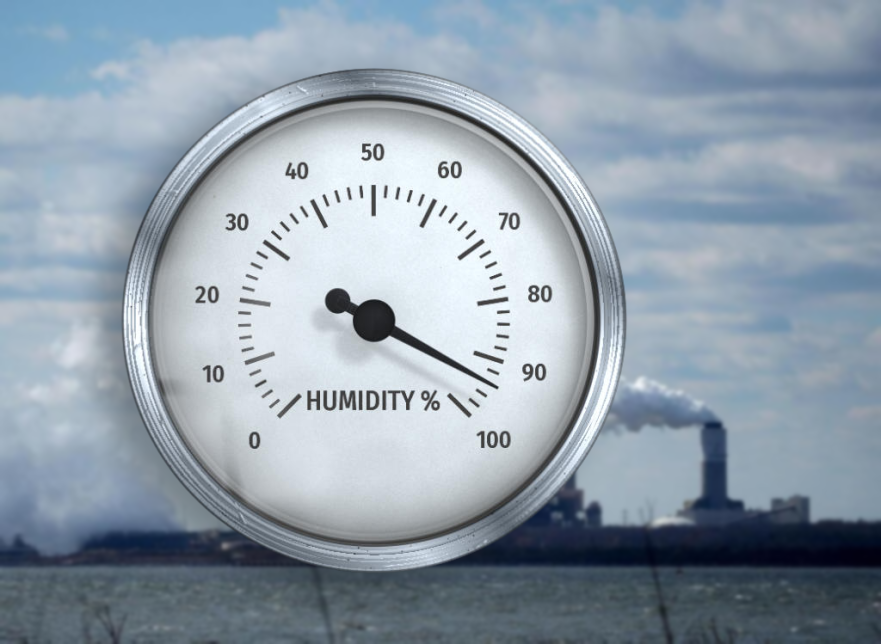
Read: **94** %
